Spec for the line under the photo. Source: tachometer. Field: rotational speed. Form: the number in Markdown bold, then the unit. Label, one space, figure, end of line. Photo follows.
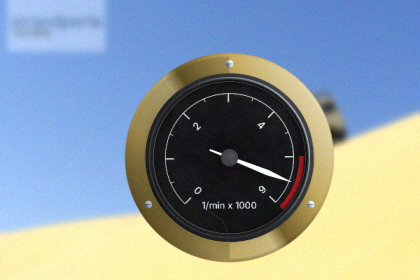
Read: **5500** rpm
